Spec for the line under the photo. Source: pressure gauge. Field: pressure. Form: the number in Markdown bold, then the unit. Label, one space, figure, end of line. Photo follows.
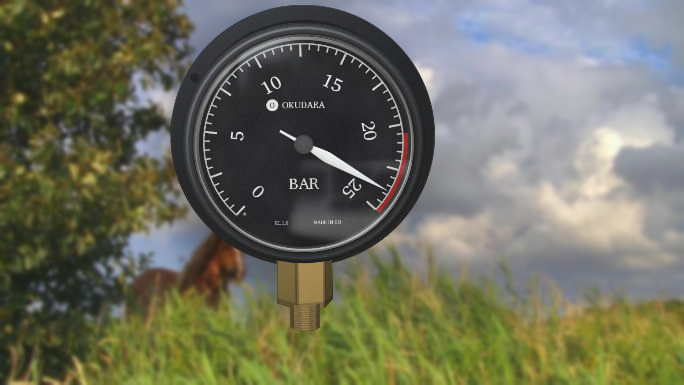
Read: **23.75** bar
